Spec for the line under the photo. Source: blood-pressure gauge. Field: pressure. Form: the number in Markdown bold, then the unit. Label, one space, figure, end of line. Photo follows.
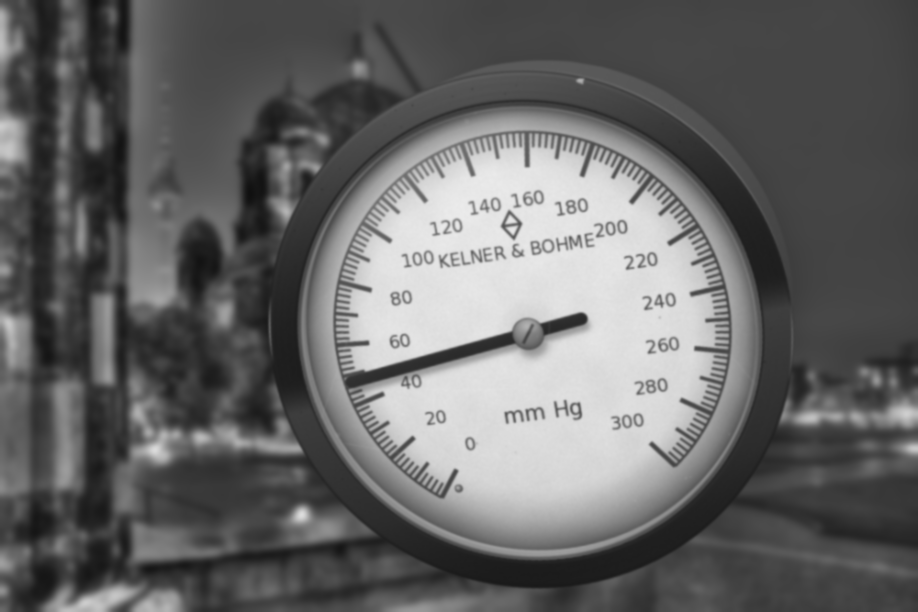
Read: **48** mmHg
